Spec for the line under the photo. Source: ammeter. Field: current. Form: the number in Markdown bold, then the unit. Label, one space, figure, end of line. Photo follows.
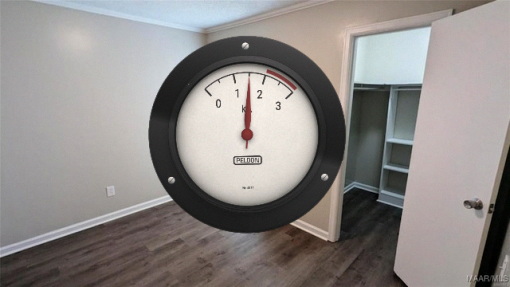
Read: **1.5** kA
